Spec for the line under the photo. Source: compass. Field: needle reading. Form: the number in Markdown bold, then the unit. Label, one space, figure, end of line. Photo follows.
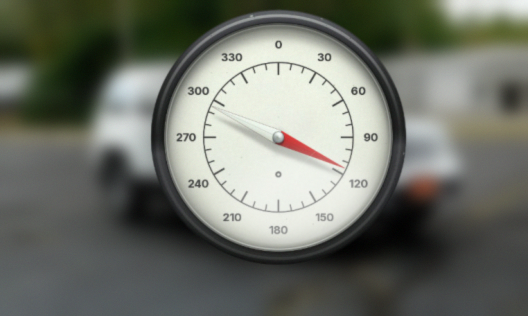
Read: **115** °
